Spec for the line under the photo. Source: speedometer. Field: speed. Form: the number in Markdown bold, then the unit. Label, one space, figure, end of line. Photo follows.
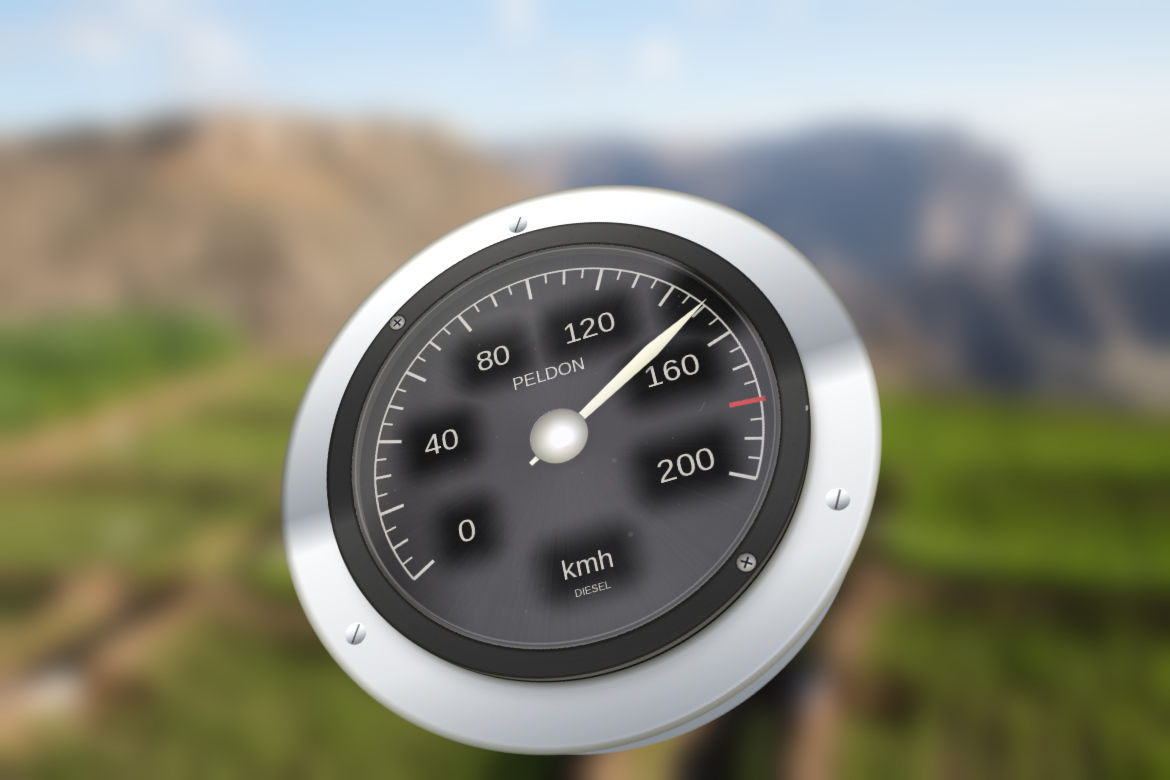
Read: **150** km/h
